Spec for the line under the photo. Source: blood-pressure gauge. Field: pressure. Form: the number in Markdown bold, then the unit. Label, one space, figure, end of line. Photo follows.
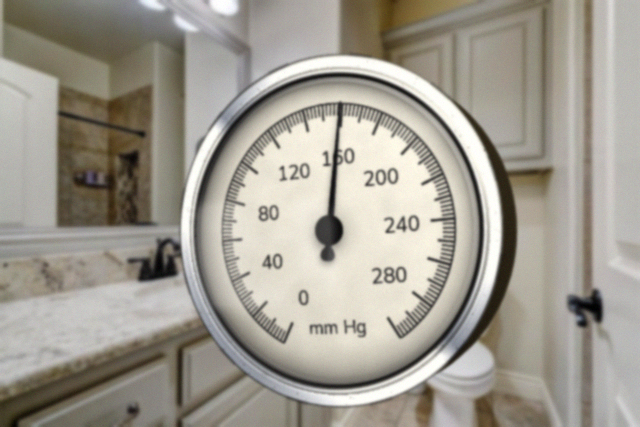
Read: **160** mmHg
